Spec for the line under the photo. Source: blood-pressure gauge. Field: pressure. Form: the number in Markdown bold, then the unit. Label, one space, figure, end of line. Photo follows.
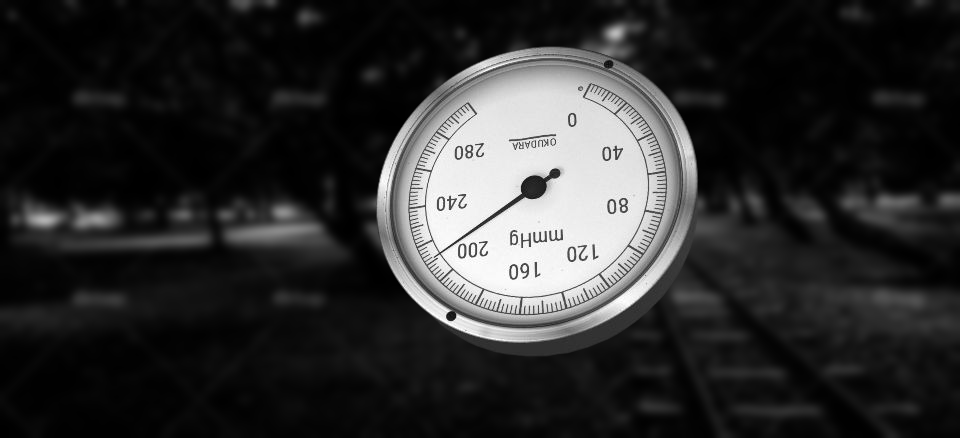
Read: **210** mmHg
